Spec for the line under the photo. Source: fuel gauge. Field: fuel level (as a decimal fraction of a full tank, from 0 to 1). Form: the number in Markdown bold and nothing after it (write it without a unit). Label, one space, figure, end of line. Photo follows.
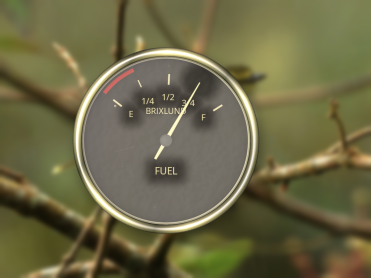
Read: **0.75**
